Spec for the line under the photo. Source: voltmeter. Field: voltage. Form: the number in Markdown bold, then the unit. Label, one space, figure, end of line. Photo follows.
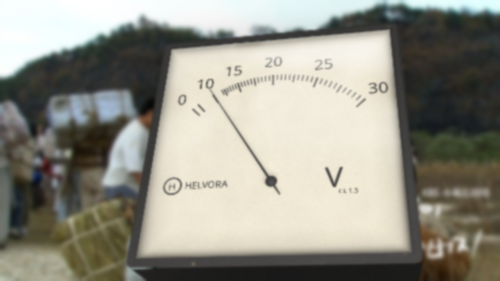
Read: **10** V
